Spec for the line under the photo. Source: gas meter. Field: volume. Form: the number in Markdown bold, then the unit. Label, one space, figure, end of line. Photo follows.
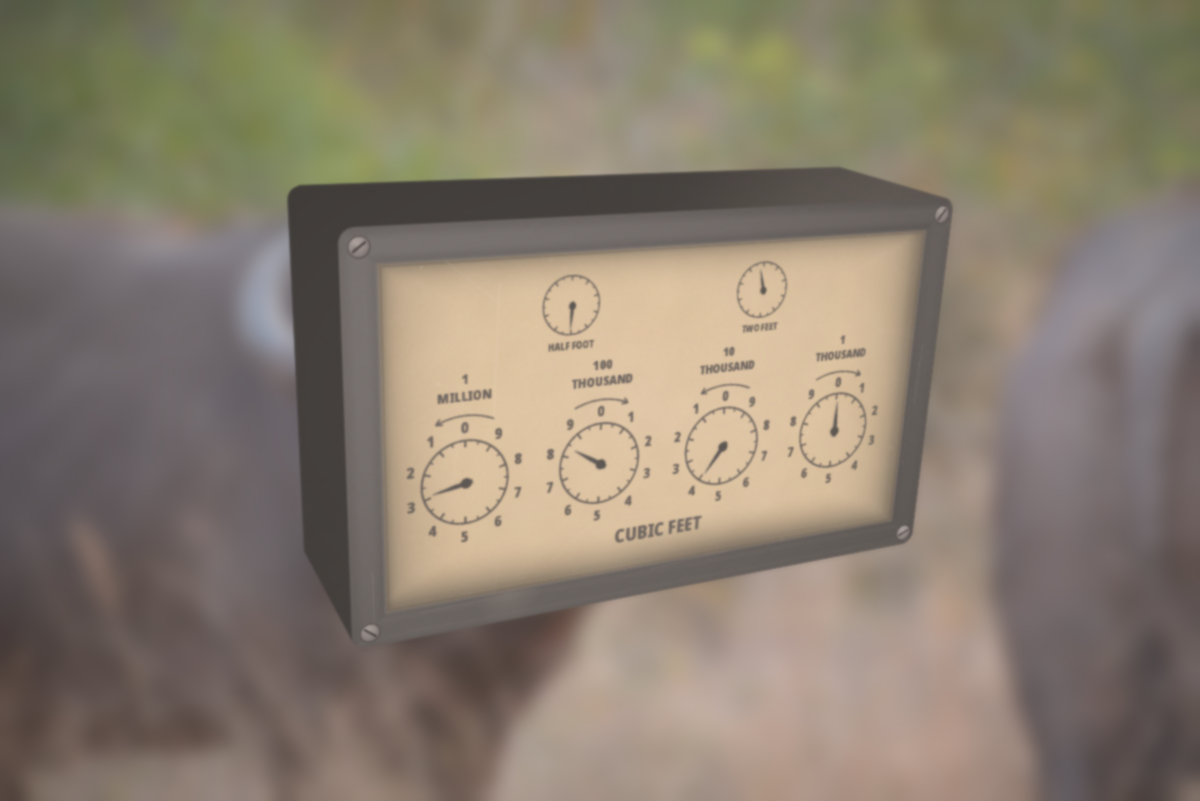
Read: **284000** ft³
